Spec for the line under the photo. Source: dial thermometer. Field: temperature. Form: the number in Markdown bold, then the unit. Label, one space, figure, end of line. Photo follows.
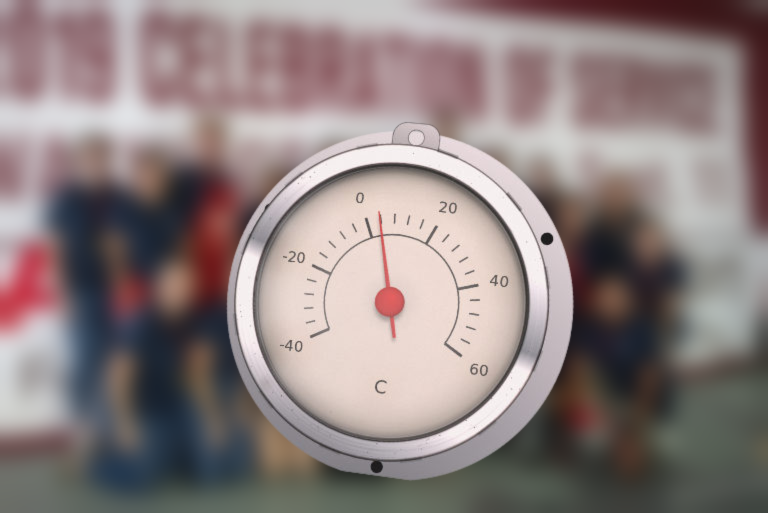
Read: **4** °C
